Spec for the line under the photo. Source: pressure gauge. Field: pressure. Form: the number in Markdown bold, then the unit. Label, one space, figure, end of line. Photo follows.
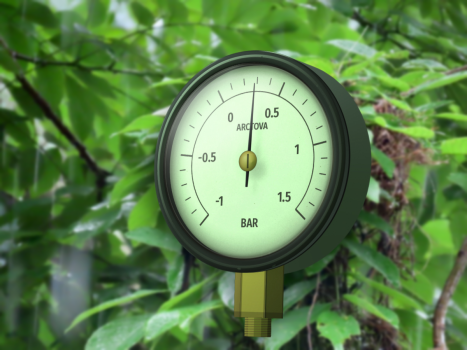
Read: **0.3** bar
